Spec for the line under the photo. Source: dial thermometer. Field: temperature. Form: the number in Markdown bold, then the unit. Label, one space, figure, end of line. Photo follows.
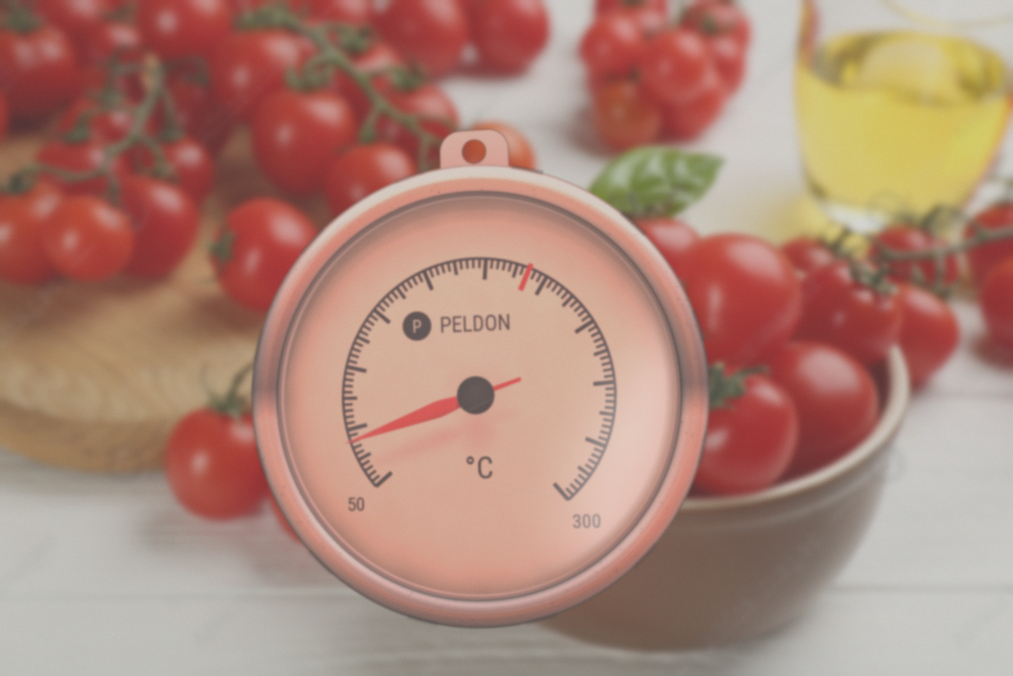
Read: **70** °C
